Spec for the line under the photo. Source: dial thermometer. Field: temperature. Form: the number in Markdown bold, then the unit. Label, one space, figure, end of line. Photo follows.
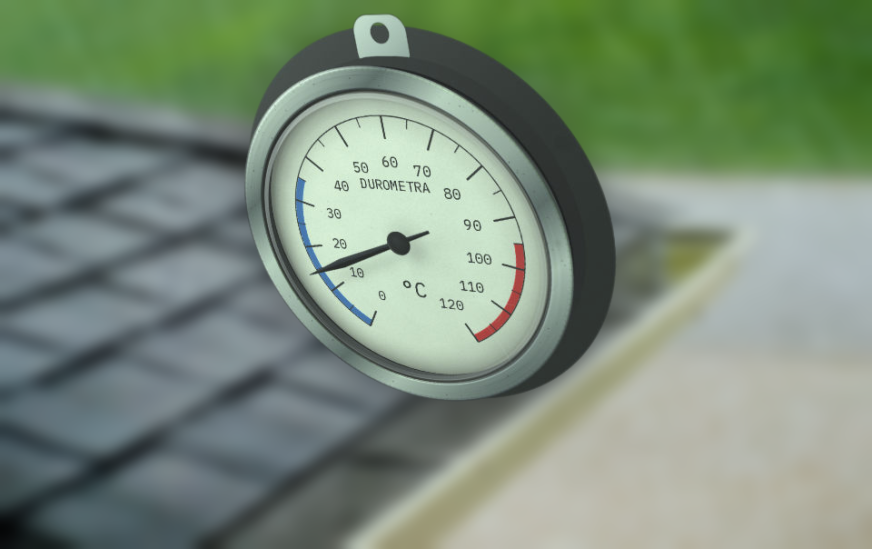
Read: **15** °C
